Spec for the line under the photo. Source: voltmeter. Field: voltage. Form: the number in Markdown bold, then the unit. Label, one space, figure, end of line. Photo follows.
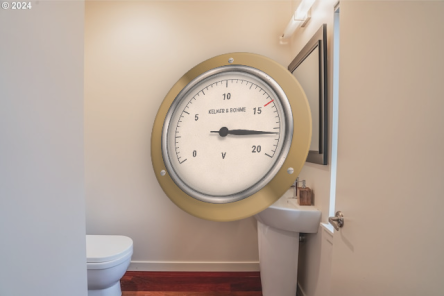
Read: **18** V
